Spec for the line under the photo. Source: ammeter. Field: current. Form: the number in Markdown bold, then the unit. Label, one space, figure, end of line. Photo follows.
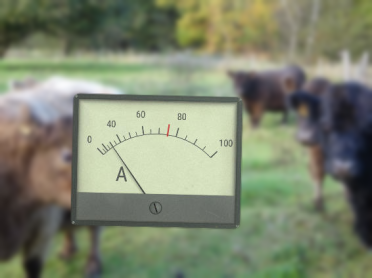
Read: **30** A
